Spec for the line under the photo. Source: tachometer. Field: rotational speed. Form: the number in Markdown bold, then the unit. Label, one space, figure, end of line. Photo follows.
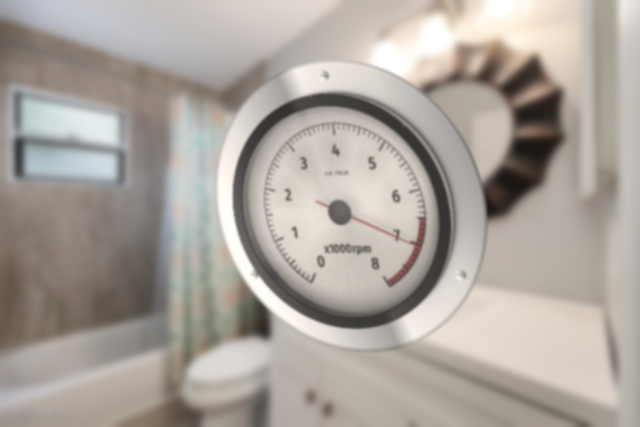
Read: **7000** rpm
